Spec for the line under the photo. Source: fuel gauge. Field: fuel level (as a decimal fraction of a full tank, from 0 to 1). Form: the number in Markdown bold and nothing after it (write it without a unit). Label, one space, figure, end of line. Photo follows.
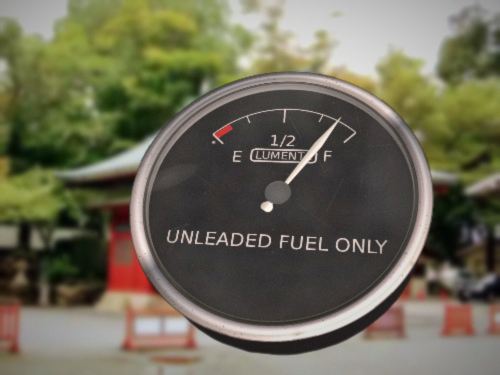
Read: **0.875**
